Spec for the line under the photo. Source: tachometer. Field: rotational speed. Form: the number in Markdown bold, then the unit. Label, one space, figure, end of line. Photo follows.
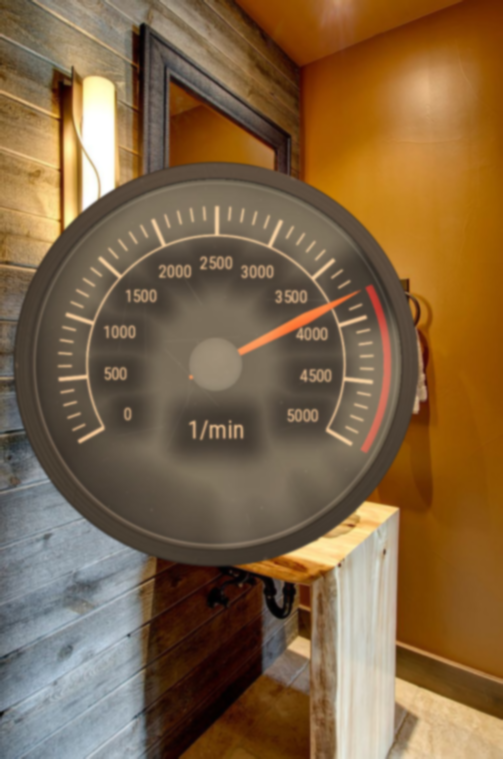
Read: **3800** rpm
